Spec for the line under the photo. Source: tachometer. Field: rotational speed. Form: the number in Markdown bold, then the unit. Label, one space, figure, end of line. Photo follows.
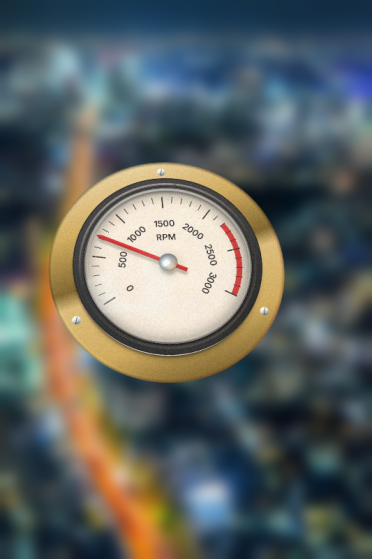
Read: **700** rpm
